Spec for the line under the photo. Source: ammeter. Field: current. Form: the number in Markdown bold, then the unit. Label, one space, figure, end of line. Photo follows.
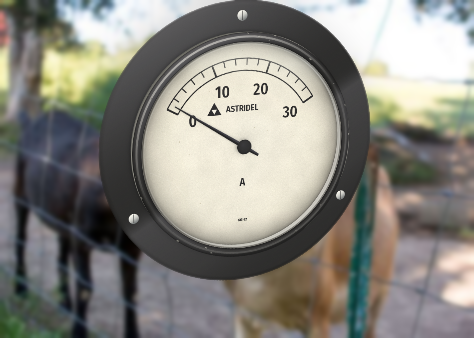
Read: **1** A
